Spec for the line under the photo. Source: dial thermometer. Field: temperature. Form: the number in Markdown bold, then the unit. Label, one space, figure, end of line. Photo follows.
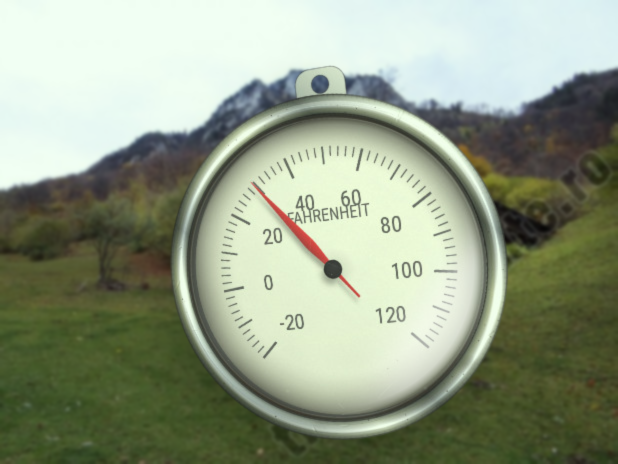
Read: **30** °F
